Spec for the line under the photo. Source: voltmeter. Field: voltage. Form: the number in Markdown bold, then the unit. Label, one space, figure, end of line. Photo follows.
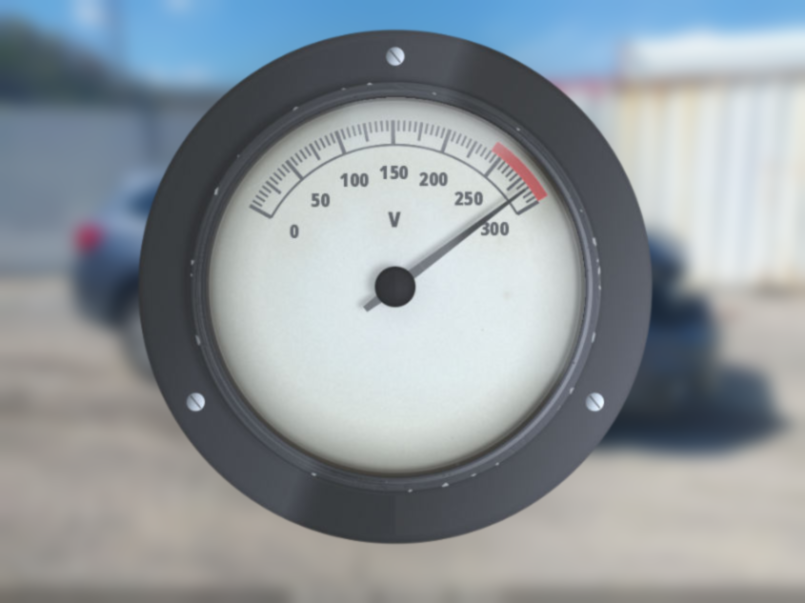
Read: **285** V
